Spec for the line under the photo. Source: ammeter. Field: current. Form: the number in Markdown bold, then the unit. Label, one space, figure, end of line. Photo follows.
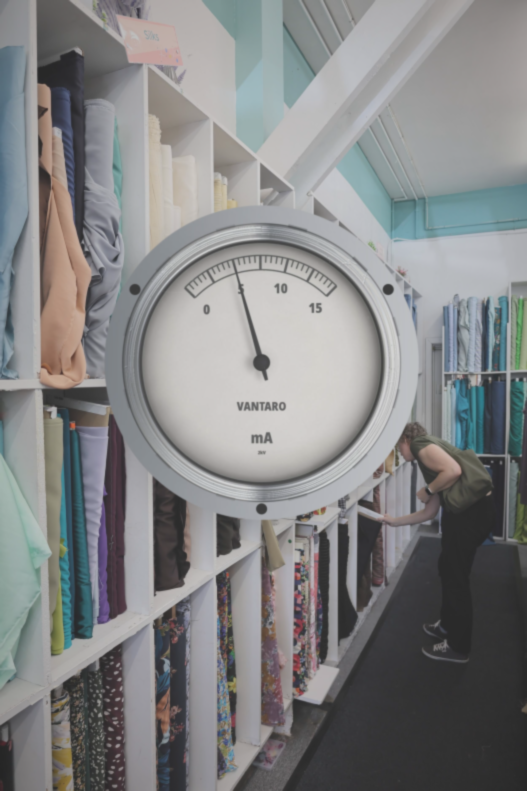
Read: **5** mA
